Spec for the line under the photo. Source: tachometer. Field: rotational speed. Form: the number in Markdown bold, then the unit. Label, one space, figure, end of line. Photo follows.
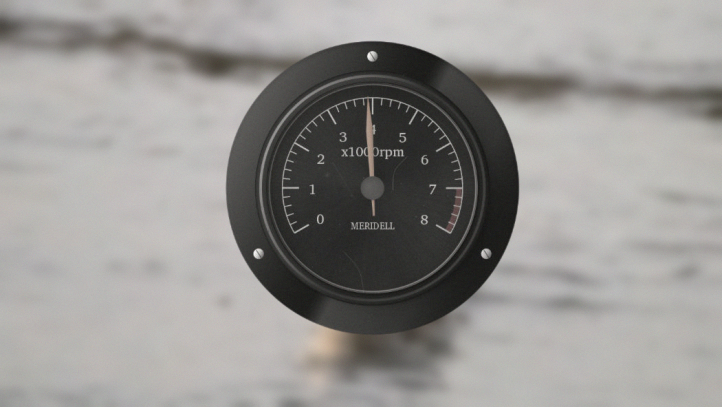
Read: **3900** rpm
